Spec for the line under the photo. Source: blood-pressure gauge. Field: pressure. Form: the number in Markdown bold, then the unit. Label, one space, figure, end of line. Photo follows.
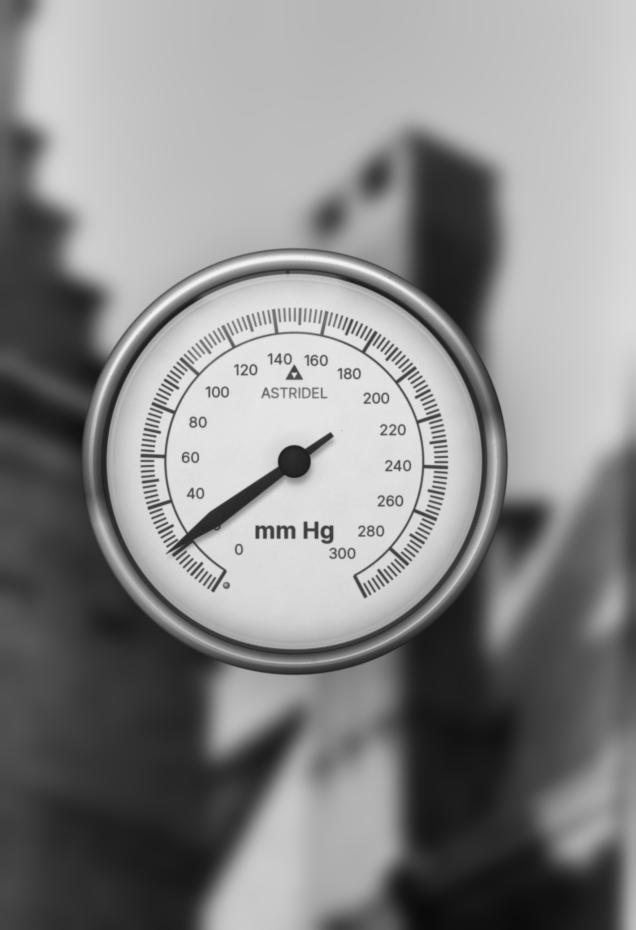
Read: **22** mmHg
